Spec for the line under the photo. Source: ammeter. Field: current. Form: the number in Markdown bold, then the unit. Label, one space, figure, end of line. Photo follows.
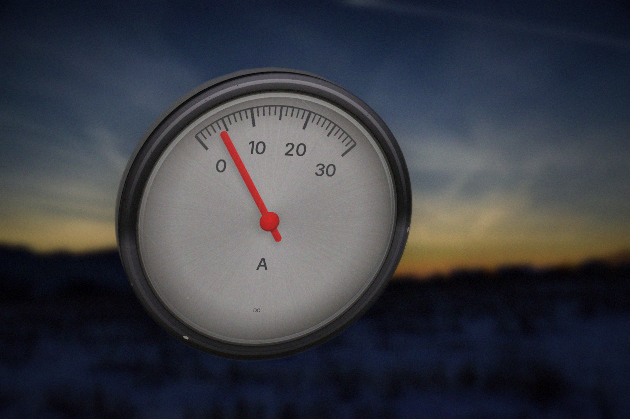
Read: **4** A
